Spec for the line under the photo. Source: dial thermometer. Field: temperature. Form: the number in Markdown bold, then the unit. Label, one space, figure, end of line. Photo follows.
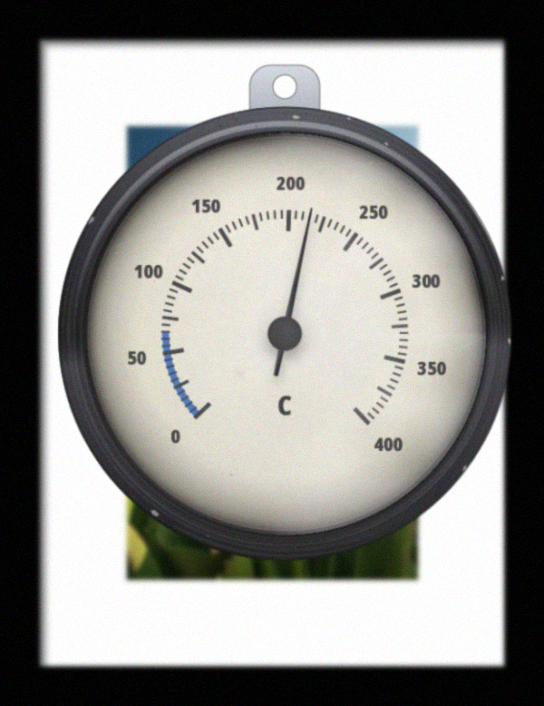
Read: **215** °C
